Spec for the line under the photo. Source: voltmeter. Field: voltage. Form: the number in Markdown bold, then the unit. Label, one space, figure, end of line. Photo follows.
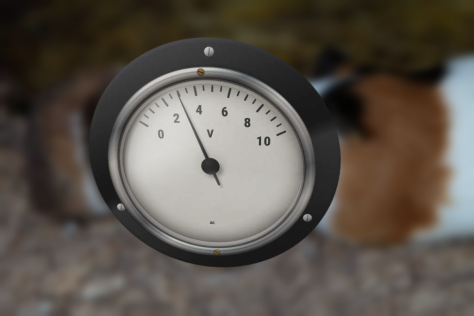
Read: **3** V
